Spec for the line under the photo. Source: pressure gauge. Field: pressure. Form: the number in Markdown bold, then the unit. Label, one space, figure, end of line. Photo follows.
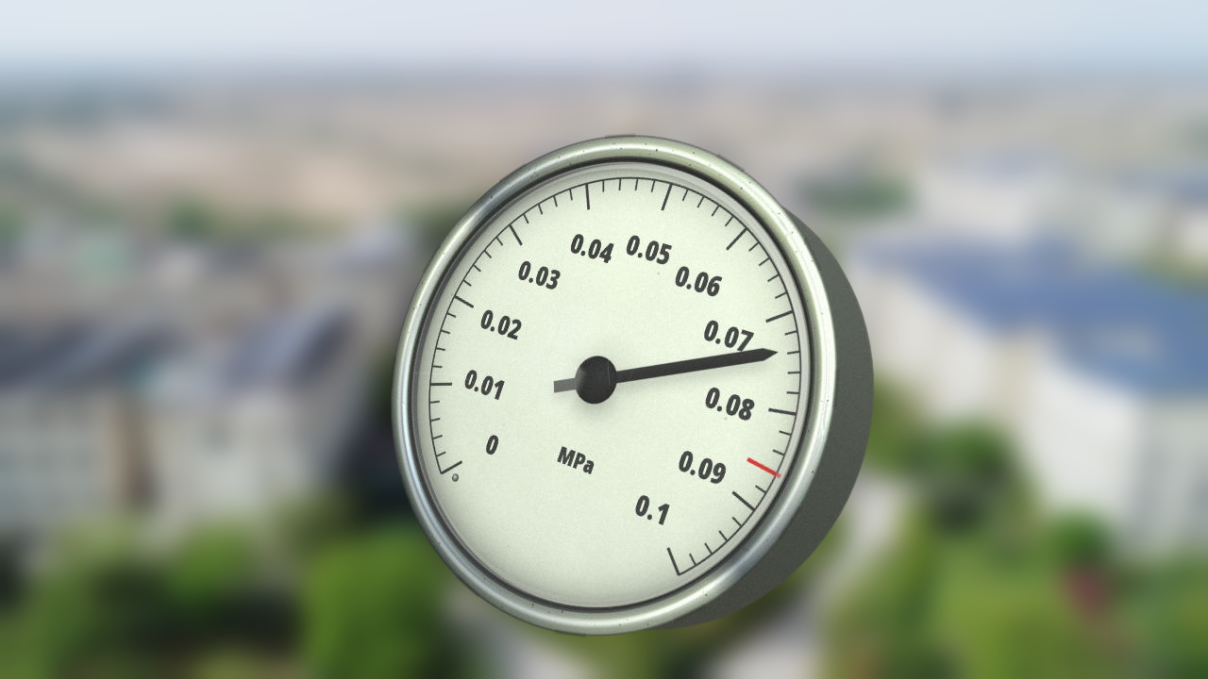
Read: **0.074** MPa
